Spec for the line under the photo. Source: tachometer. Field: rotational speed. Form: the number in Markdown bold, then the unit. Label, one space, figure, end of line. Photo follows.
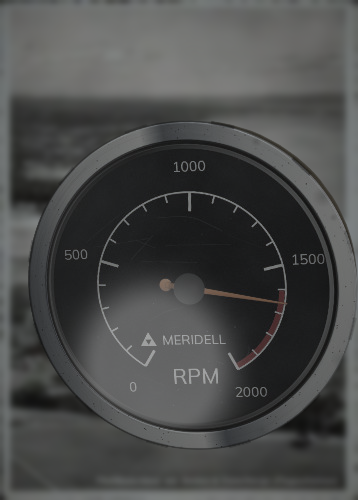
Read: **1650** rpm
